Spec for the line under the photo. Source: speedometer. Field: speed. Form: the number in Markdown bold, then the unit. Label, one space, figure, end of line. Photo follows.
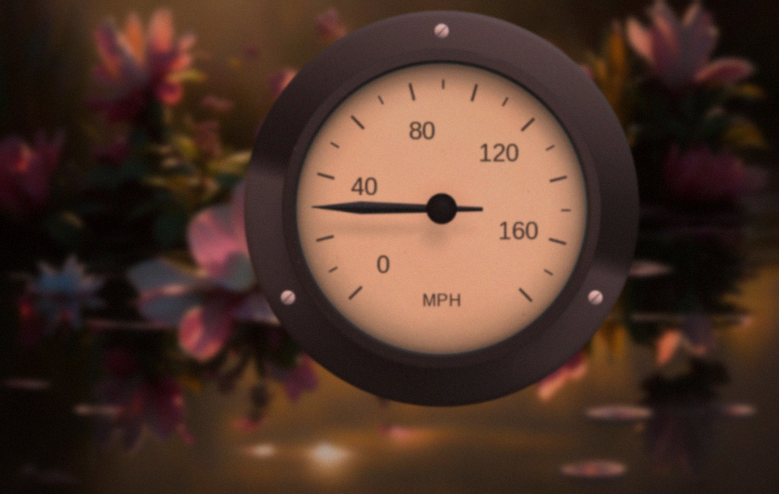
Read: **30** mph
